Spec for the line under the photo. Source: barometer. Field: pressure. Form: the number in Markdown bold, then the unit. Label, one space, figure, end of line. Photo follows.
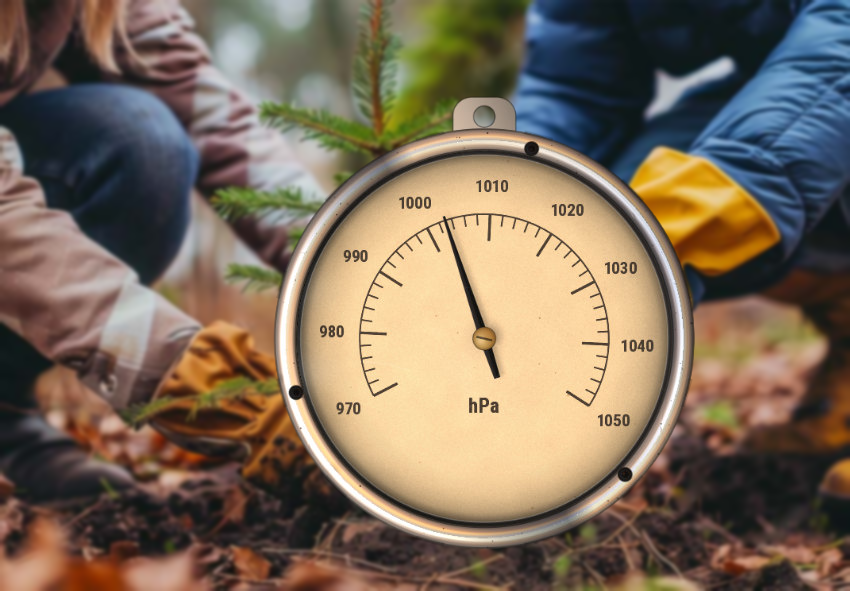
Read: **1003** hPa
